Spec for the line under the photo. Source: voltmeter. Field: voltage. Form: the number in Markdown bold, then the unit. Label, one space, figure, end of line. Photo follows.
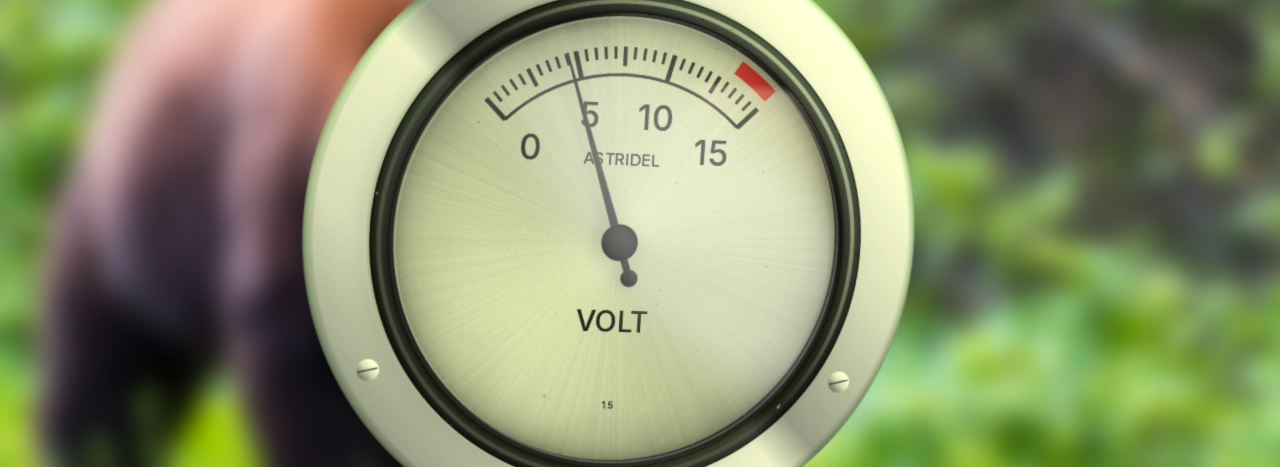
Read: **4.5** V
